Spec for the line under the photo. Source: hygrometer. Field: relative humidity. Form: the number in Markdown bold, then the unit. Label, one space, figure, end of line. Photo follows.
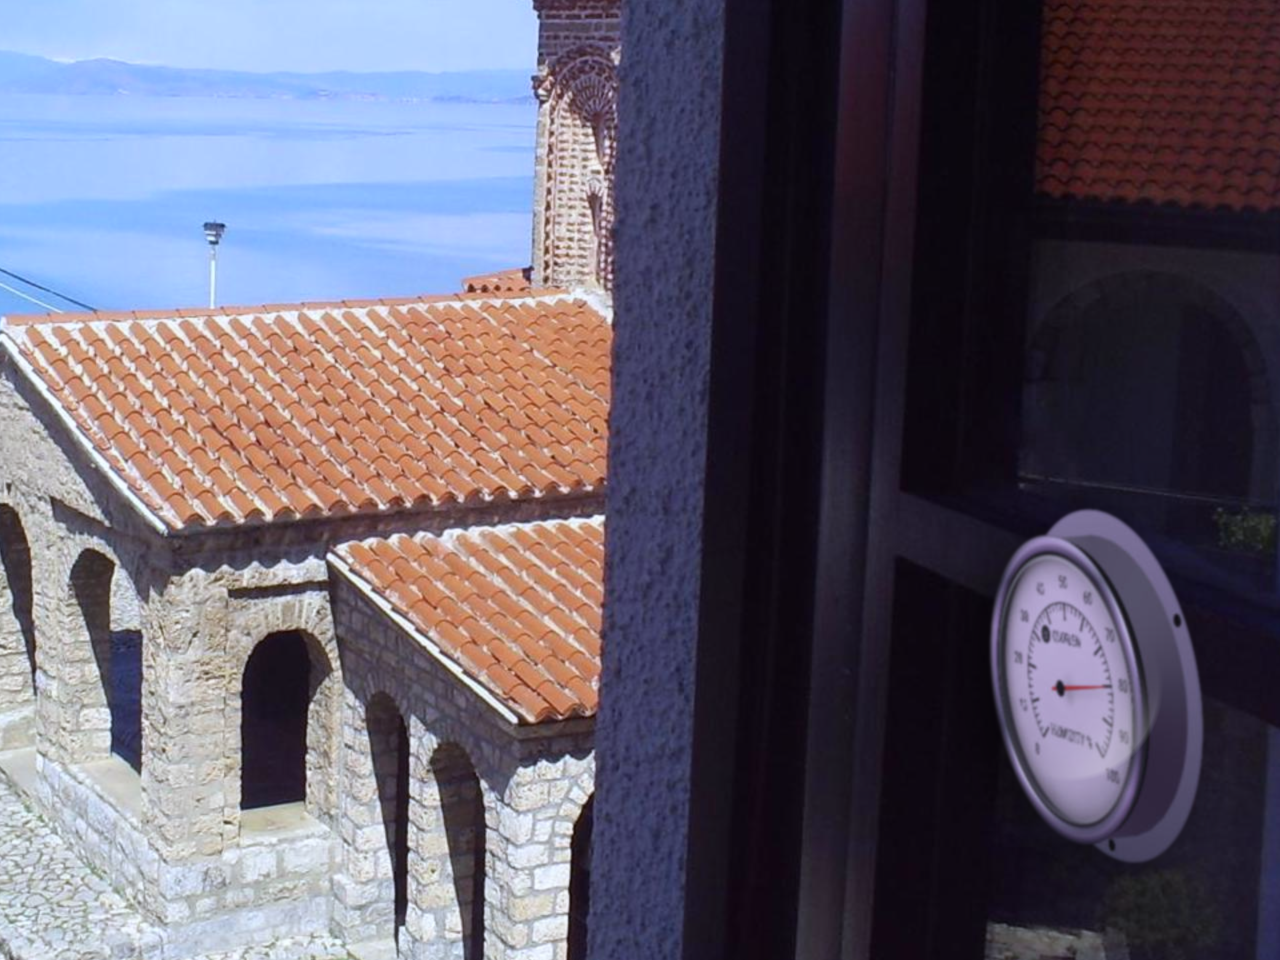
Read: **80** %
